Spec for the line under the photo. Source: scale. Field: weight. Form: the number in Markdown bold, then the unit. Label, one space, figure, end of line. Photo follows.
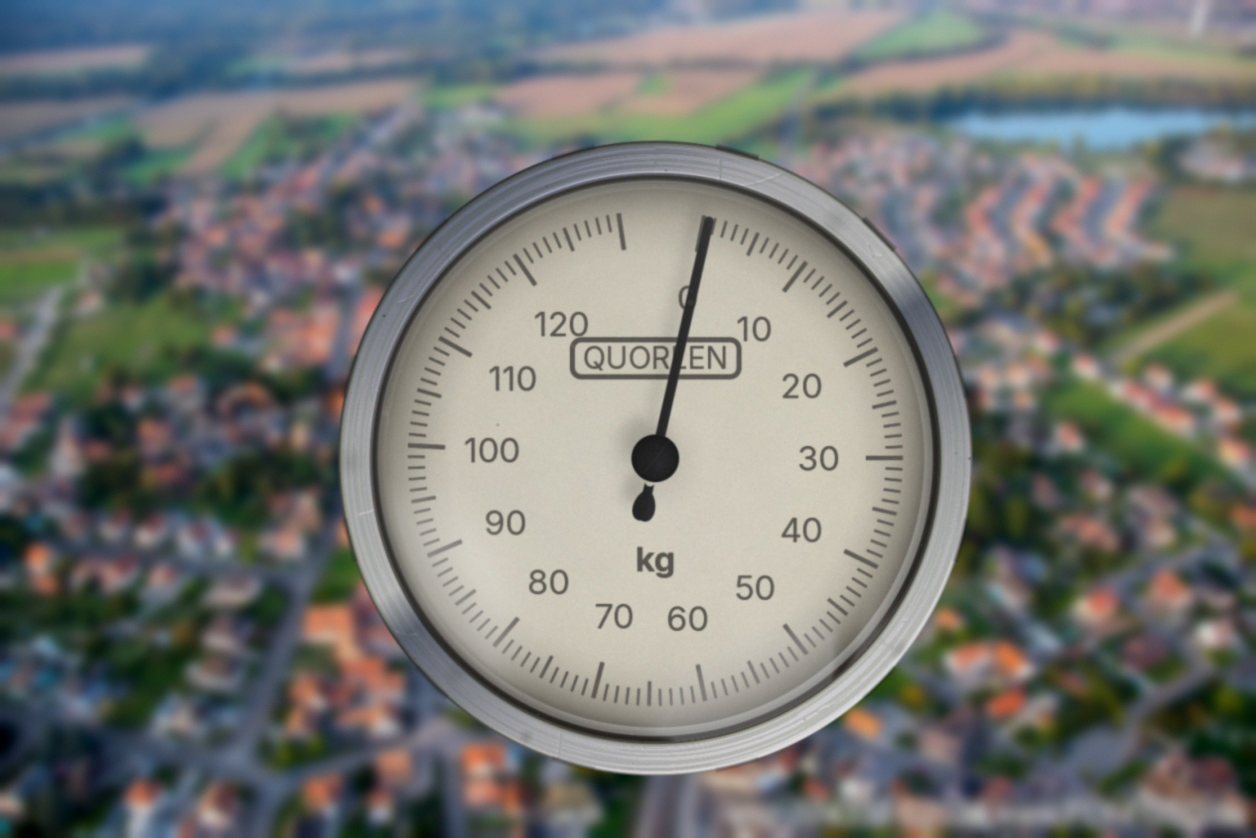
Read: **0.5** kg
